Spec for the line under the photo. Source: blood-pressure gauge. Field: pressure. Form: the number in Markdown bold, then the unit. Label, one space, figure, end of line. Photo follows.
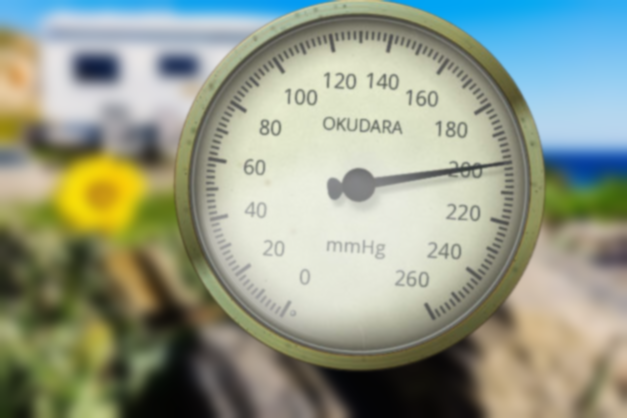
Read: **200** mmHg
